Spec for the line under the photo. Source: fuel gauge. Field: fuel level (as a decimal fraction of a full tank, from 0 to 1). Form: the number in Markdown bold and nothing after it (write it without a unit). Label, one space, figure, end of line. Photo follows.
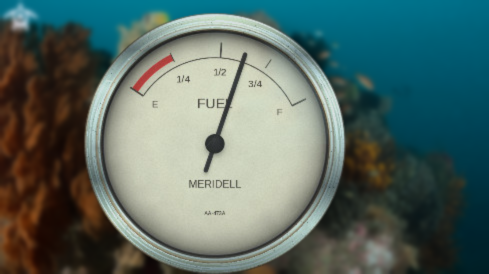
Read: **0.625**
